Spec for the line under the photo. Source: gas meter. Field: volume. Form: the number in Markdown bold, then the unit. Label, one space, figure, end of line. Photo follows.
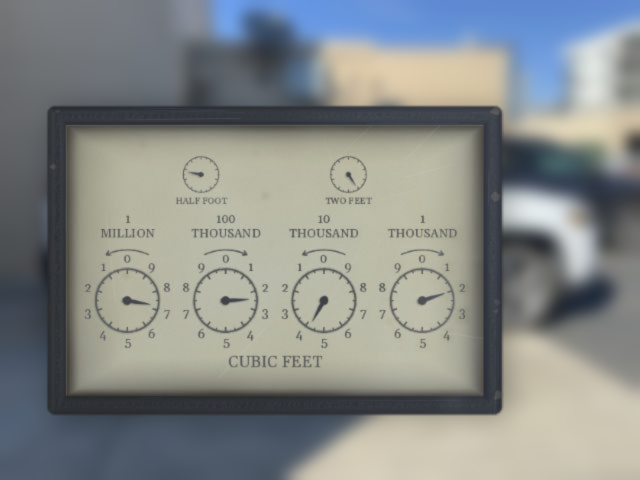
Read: **724200** ft³
